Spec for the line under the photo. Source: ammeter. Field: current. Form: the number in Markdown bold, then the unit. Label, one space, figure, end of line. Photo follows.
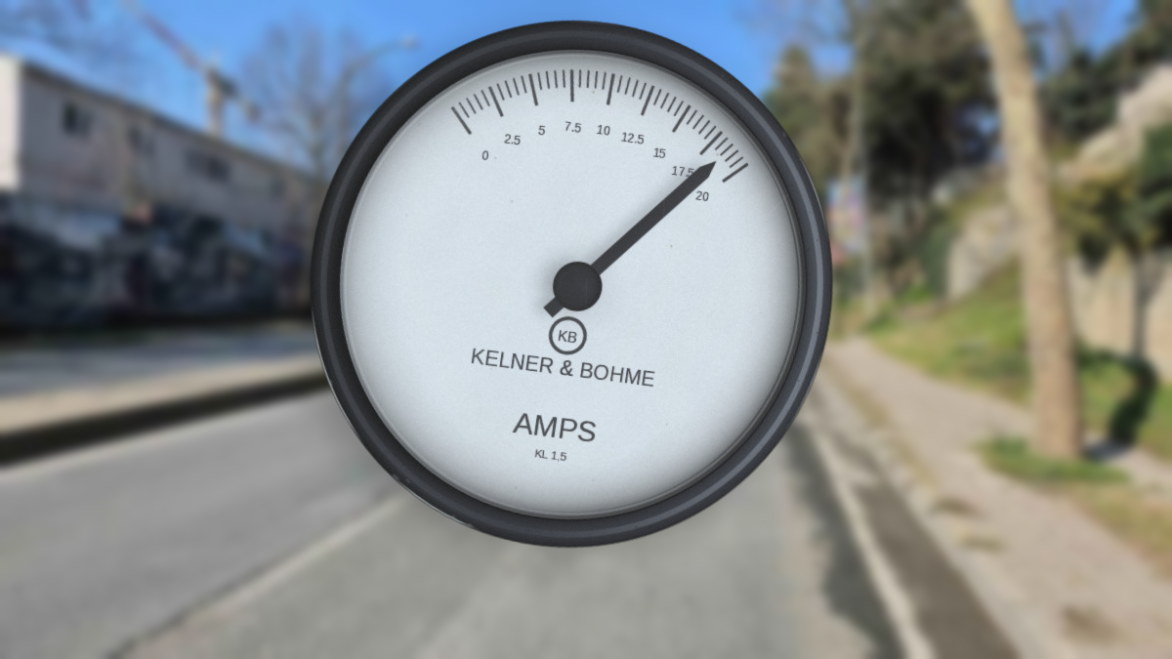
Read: **18.5** A
